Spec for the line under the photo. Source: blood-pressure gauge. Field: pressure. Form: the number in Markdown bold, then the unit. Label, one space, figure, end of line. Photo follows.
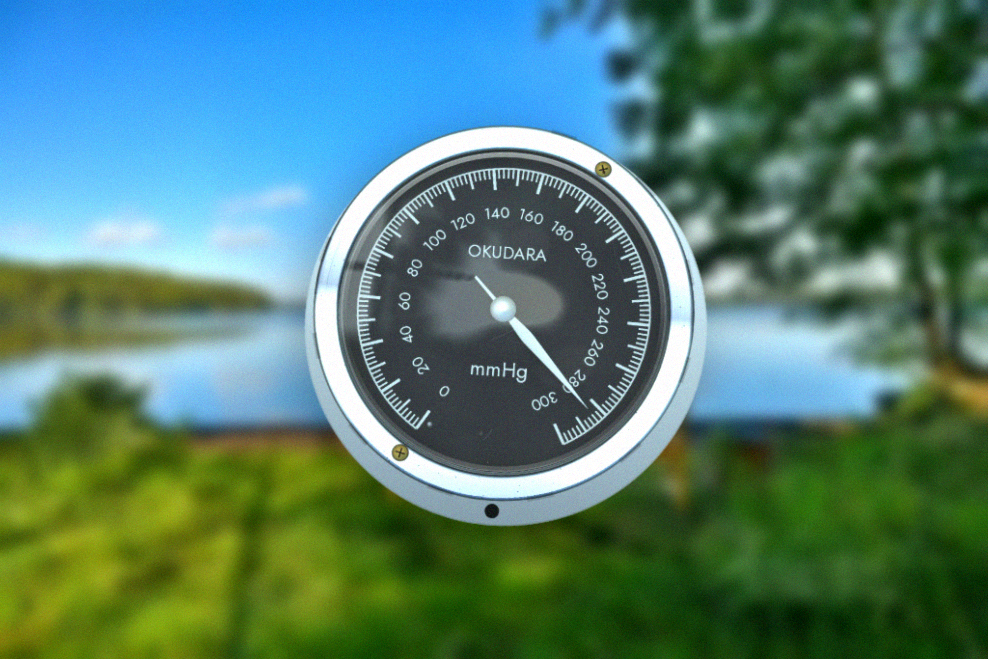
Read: **284** mmHg
